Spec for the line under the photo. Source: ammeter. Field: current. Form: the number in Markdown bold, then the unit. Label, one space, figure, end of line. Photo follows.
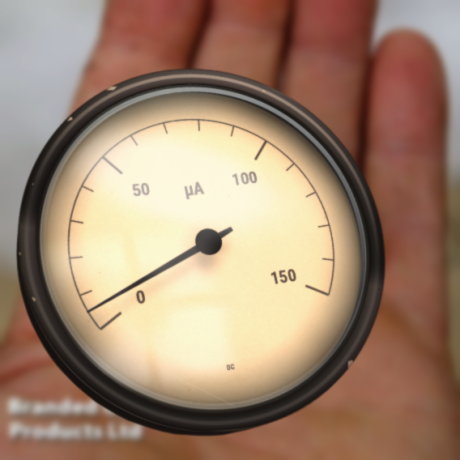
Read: **5** µA
